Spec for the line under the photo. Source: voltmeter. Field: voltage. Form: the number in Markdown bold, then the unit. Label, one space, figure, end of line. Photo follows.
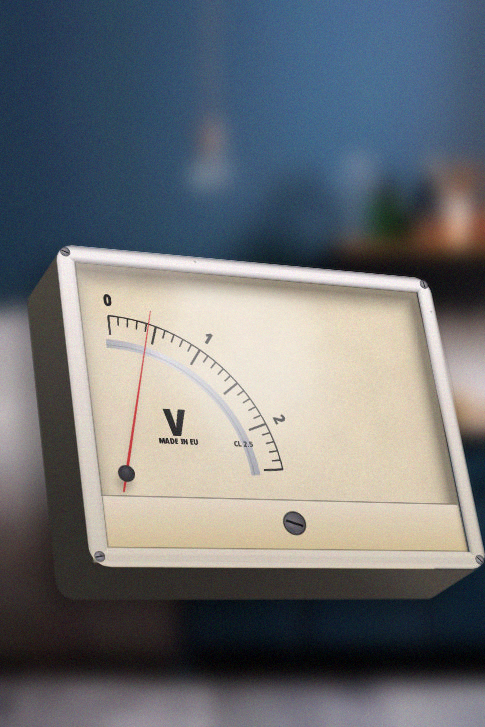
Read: **0.4** V
